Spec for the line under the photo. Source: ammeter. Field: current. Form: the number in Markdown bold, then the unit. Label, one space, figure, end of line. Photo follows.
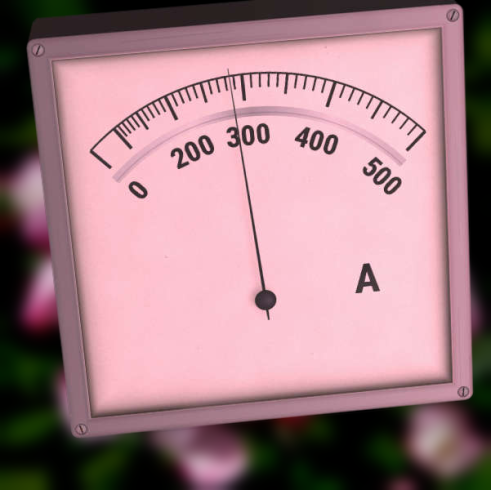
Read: **285** A
